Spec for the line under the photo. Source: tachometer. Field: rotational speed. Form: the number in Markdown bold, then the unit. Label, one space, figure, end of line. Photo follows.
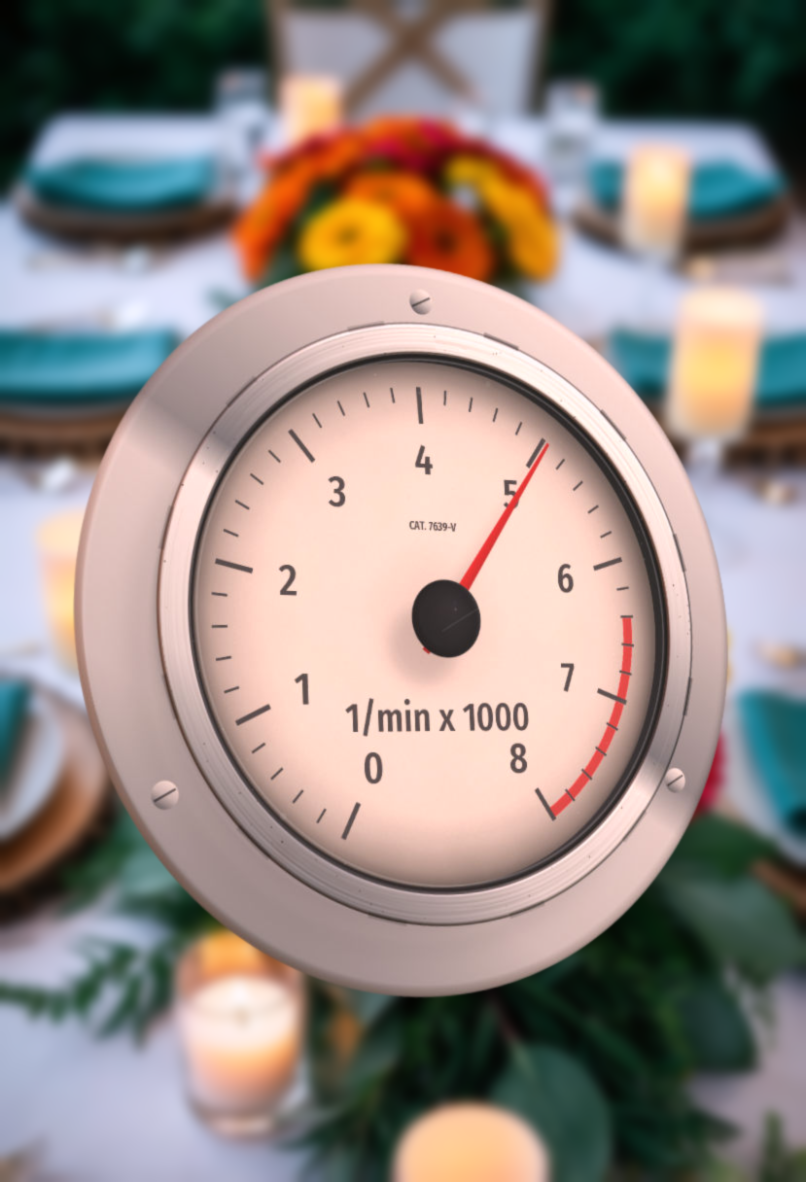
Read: **5000** rpm
